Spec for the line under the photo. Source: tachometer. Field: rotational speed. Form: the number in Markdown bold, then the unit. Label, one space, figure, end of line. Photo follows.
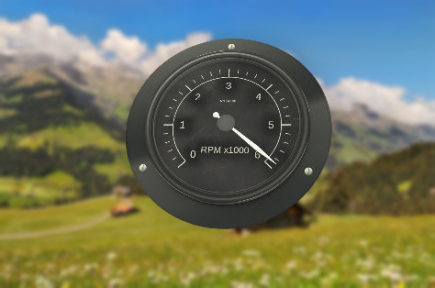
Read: **5900** rpm
